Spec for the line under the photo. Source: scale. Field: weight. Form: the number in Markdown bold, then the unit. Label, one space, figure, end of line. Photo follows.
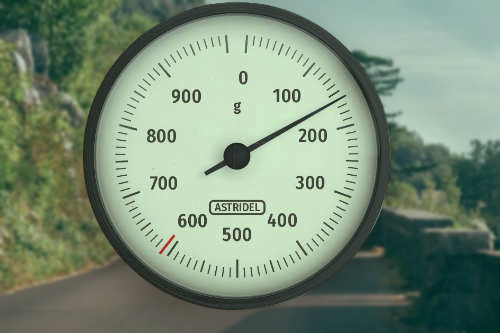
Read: **160** g
